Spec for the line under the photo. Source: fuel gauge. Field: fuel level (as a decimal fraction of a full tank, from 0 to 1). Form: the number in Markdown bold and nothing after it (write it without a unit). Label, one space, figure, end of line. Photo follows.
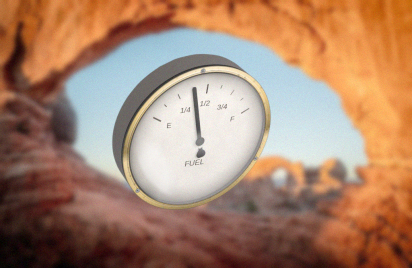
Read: **0.375**
